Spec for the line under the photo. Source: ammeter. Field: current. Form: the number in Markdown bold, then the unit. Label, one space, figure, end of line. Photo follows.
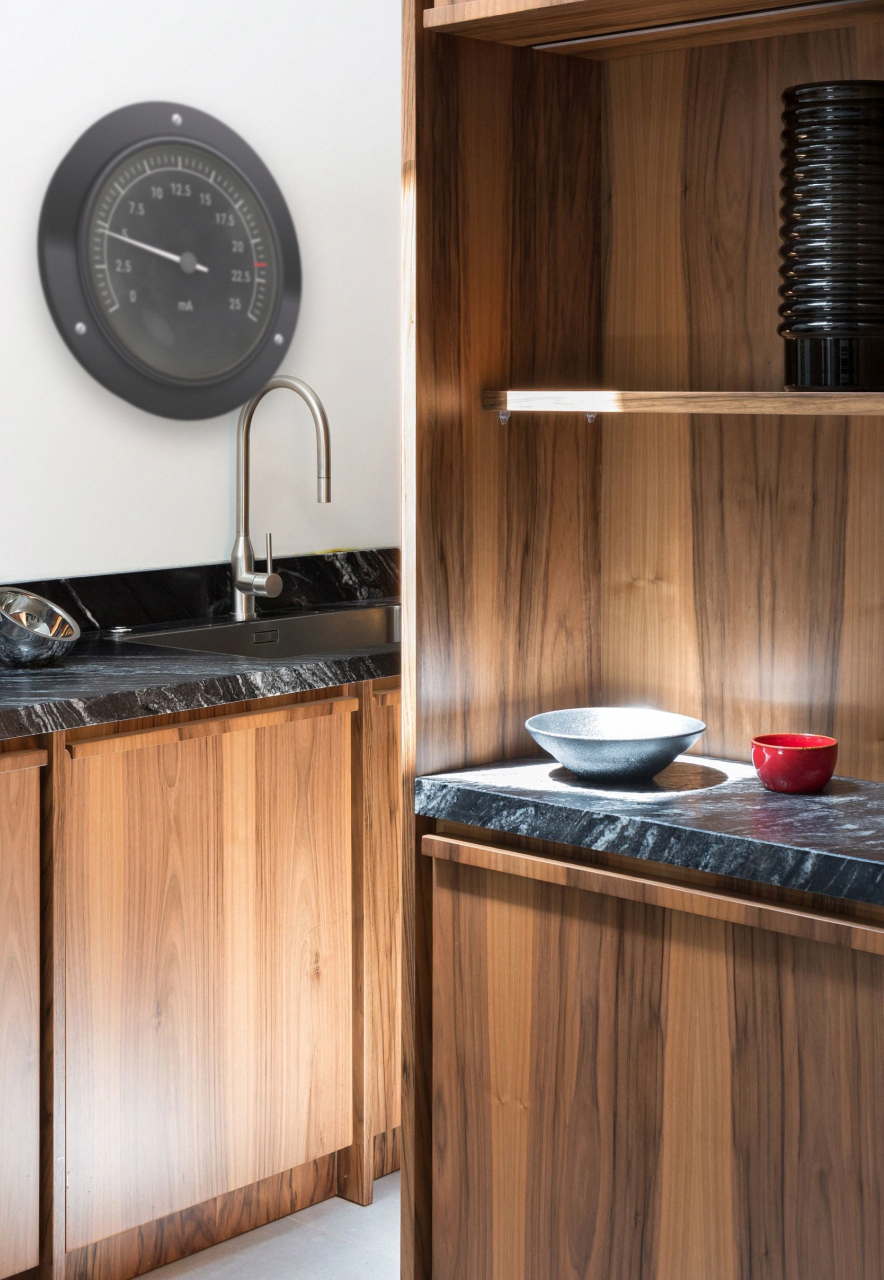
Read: **4.5** mA
